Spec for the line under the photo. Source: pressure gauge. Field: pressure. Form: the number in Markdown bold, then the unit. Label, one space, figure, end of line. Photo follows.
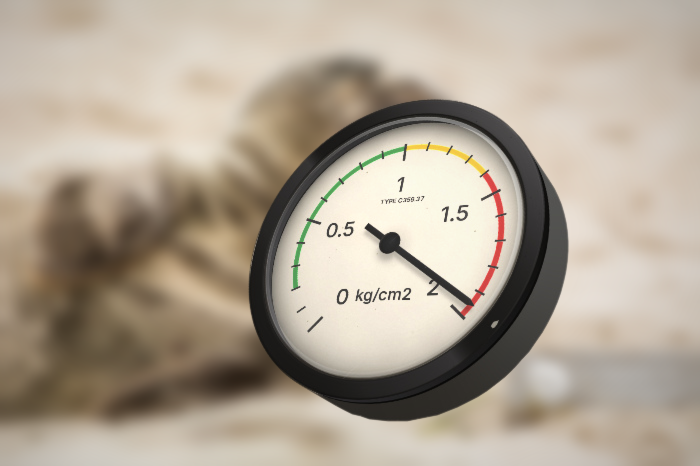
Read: **1.95** kg/cm²
